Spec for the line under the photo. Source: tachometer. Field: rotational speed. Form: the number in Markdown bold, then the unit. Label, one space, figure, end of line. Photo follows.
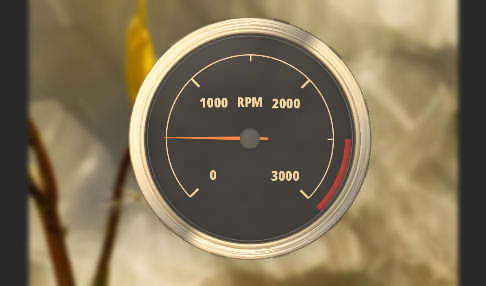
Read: **500** rpm
